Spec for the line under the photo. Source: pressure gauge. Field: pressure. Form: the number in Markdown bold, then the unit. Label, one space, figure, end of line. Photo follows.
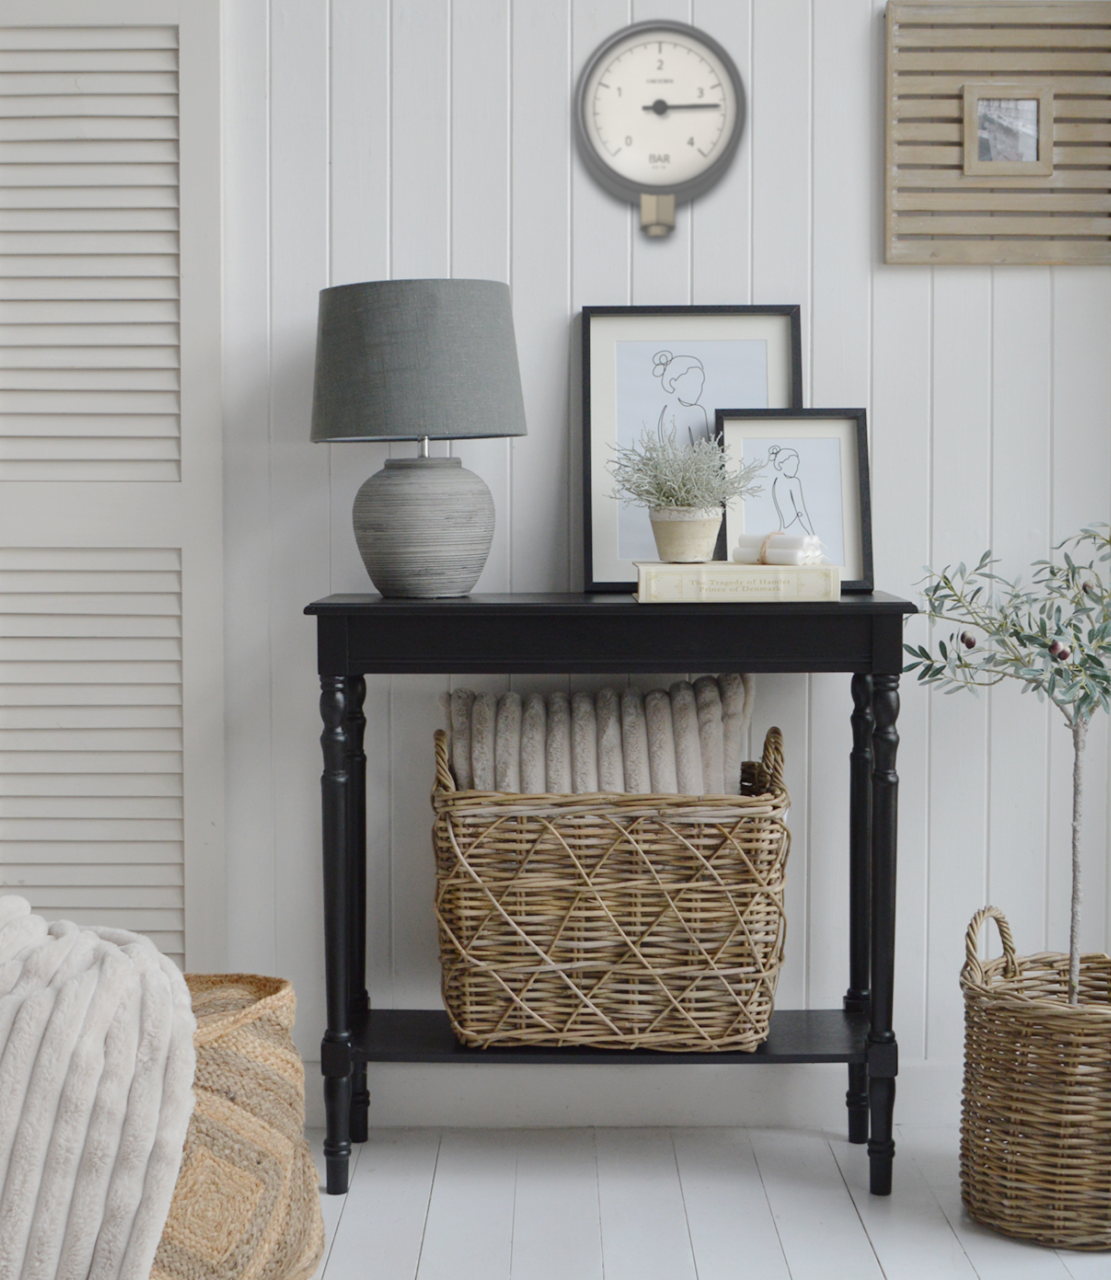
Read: **3.3** bar
